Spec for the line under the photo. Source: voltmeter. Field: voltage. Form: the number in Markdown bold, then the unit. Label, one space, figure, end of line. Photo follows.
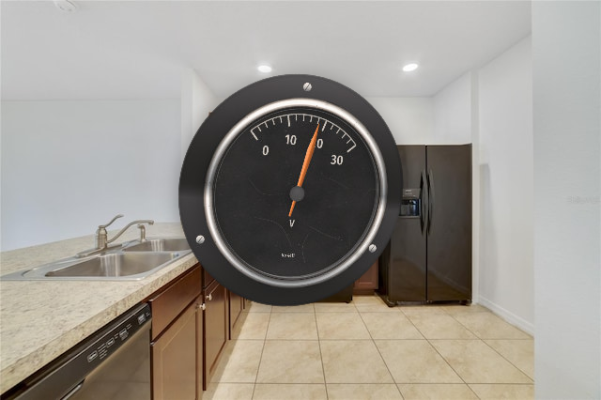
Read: **18** V
